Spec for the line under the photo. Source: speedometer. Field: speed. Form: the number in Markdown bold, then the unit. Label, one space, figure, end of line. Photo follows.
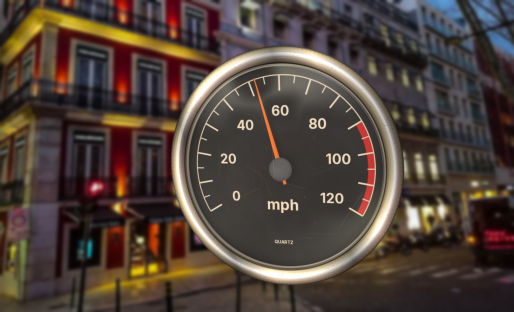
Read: **52.5** mph
